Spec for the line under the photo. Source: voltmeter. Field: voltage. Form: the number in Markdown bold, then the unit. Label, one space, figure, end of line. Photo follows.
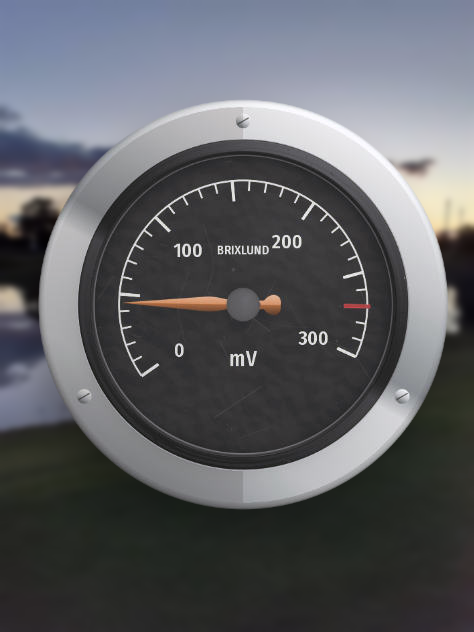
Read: **45** mV
